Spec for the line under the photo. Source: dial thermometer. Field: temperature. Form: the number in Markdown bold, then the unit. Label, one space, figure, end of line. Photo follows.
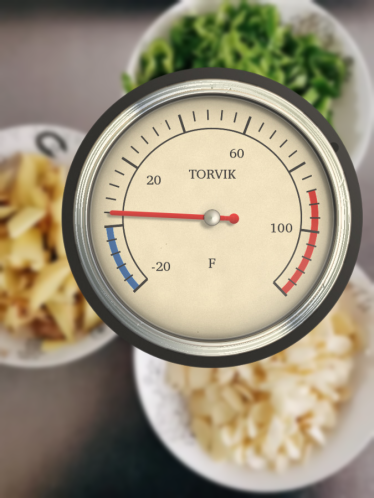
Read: **4** °F
